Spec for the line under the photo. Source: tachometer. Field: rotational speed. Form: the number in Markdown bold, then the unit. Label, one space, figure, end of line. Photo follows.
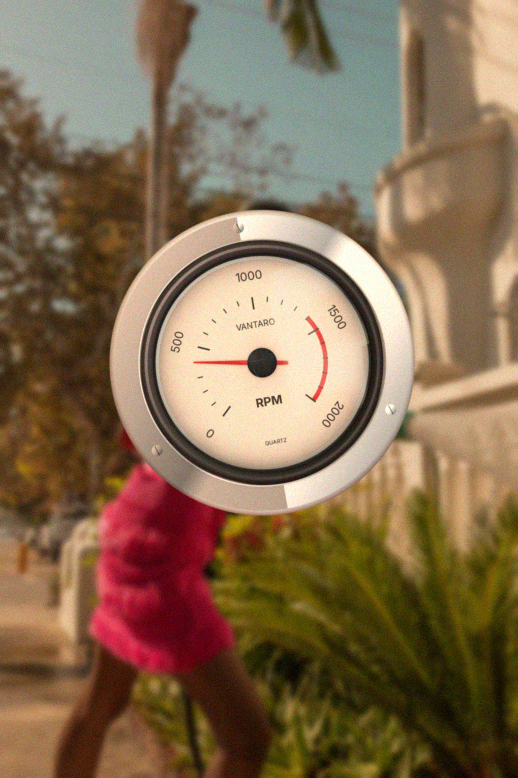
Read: **400** rpm
